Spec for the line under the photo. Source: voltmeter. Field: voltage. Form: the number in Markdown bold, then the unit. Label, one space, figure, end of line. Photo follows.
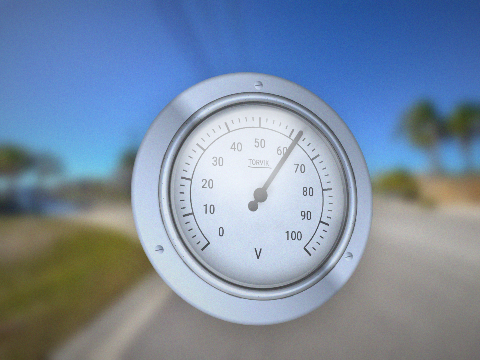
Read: **62** V
